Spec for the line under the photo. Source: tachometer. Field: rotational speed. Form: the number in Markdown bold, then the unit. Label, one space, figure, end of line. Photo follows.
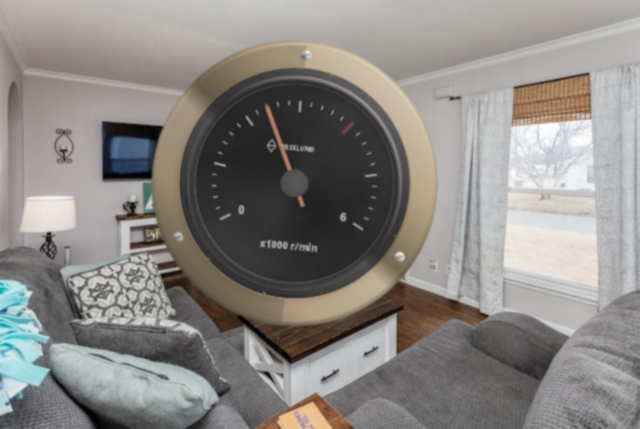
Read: **2400** rpm
